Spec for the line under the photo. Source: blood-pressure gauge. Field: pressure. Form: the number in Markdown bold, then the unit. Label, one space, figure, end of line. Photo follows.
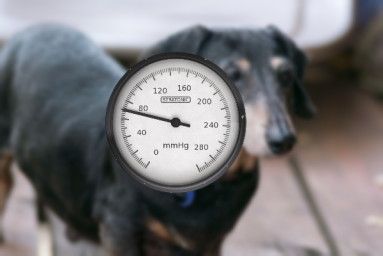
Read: **70** mmHg
